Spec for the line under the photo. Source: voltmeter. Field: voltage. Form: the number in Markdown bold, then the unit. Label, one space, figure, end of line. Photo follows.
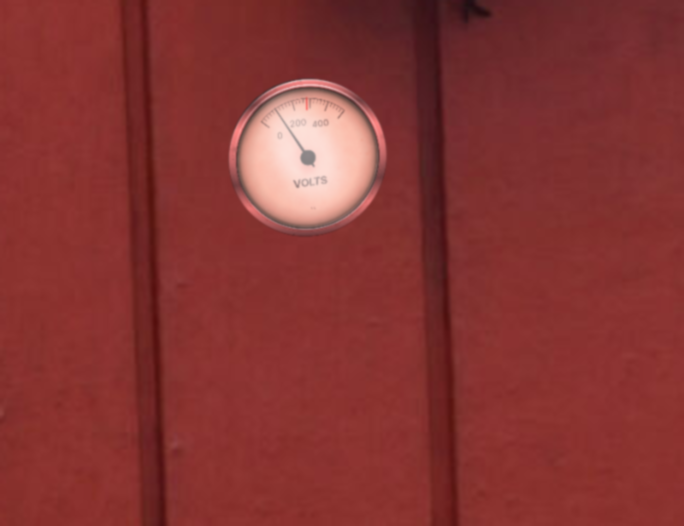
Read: **100** V
